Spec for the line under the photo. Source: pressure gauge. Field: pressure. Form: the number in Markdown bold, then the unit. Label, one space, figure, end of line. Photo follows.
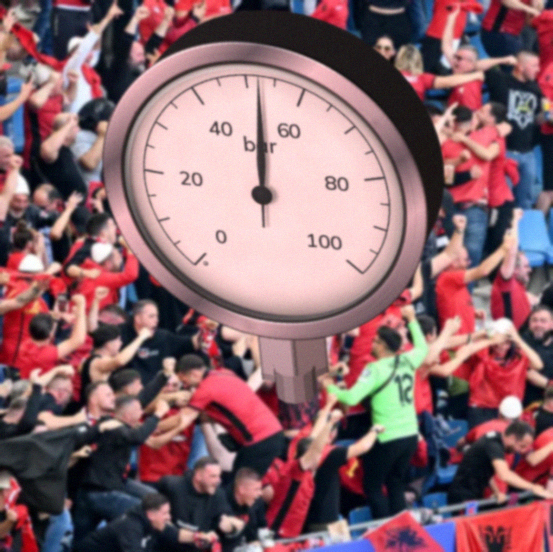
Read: **52.5** bar
